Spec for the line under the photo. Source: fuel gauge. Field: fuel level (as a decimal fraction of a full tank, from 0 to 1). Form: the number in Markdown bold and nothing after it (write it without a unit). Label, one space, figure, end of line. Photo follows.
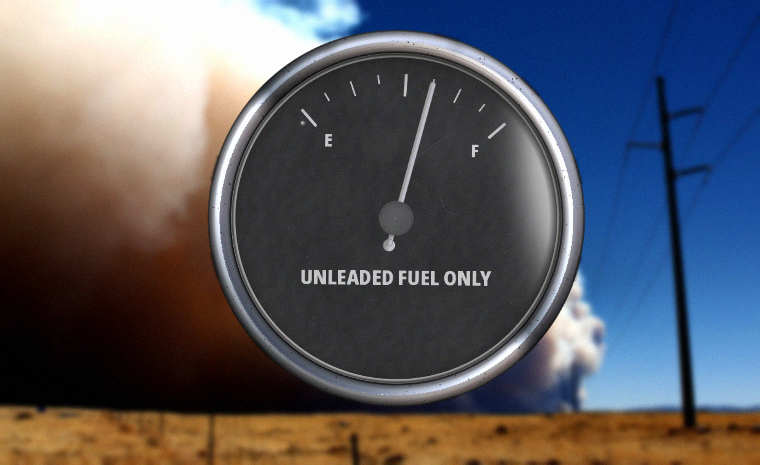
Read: **0.625**
